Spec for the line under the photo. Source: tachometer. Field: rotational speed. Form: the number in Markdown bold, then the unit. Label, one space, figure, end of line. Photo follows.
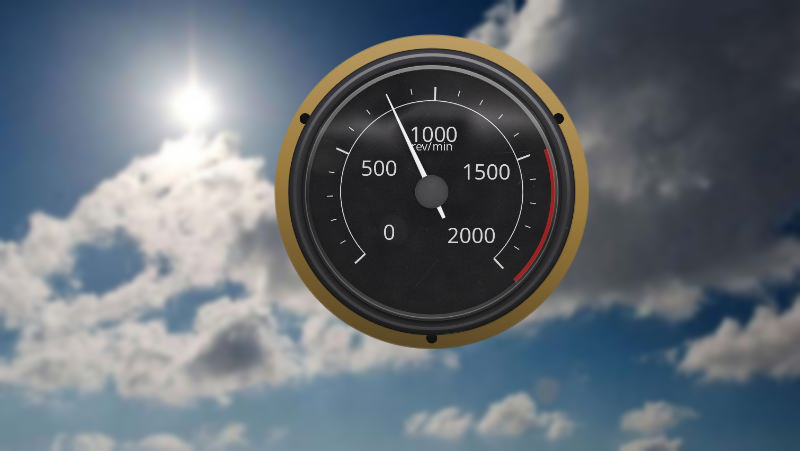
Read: **800** rpm
